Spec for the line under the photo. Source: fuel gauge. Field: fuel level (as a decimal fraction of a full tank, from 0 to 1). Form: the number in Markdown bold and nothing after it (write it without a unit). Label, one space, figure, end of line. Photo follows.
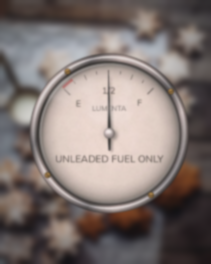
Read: **0.5**
